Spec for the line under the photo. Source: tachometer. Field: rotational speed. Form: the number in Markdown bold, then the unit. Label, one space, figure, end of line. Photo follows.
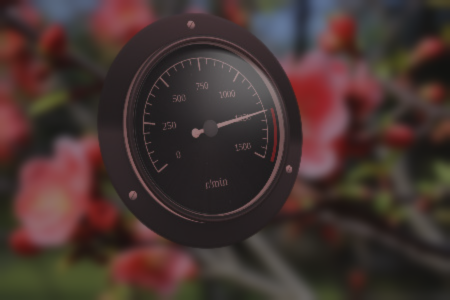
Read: **1250** rpm
